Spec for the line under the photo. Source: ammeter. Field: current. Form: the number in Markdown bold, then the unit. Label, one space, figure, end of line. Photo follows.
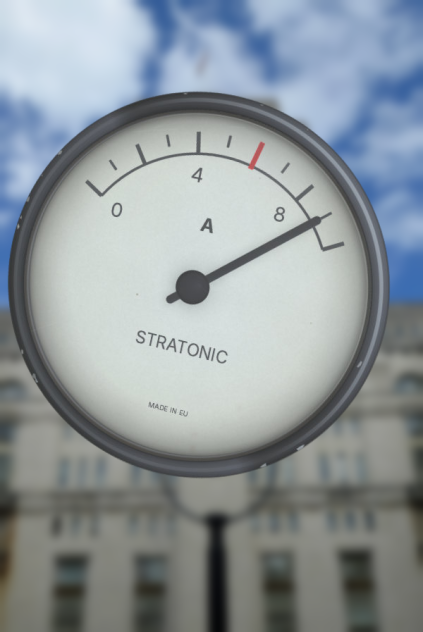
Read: **9** A
